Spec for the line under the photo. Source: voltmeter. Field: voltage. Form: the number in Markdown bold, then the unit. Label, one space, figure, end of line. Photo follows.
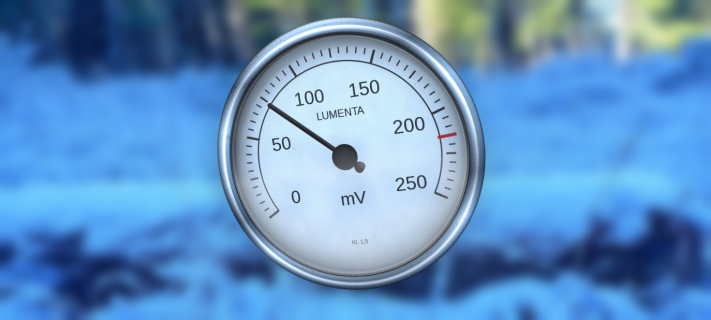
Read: **75** mV
